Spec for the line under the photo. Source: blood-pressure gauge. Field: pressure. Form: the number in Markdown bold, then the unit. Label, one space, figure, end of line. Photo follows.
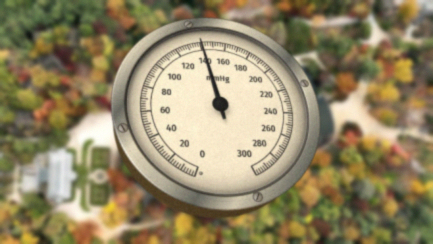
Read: **140** mmHg
